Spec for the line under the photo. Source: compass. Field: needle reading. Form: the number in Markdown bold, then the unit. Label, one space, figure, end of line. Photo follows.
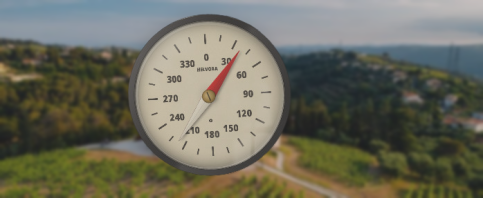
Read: **37.5** °
